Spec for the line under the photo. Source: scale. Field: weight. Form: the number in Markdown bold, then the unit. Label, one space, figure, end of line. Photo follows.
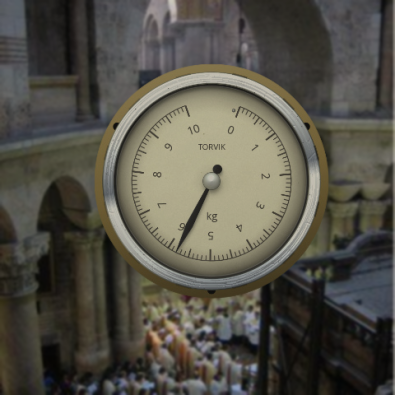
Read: **5.8** kg
